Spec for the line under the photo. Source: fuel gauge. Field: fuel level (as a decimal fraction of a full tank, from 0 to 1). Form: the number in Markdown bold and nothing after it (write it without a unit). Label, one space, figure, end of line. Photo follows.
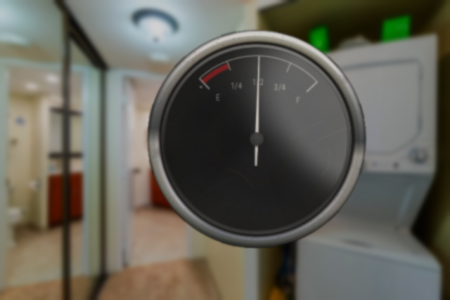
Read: **0.5**
